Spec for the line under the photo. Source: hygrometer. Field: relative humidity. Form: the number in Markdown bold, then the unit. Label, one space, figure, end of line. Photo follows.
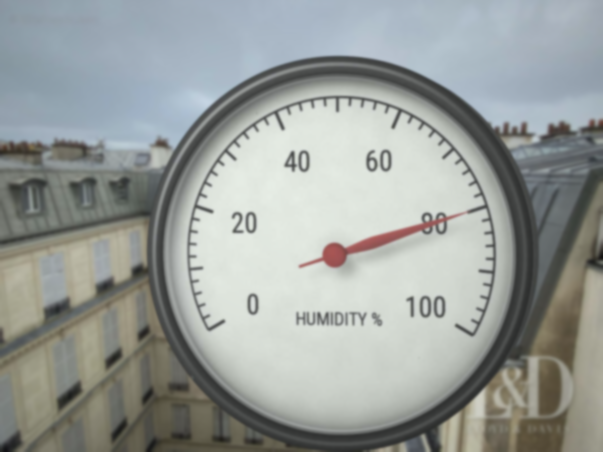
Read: **80** %
